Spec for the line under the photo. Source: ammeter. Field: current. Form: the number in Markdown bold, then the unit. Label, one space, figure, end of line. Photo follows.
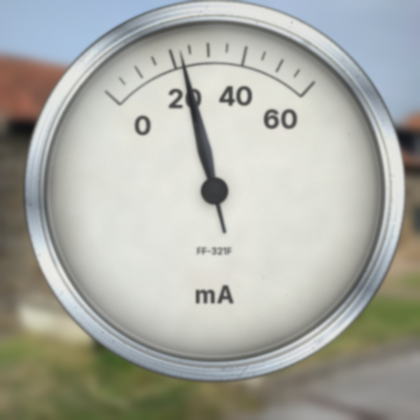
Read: **22.5** mA
